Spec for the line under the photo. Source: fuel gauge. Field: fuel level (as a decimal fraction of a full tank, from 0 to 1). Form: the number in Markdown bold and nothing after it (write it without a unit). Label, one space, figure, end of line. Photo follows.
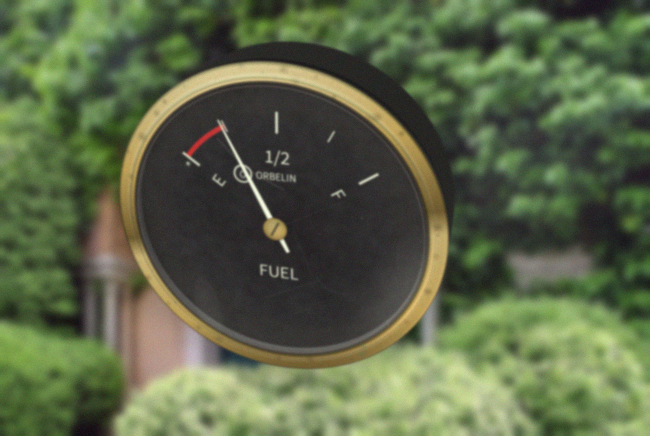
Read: **0.25**
